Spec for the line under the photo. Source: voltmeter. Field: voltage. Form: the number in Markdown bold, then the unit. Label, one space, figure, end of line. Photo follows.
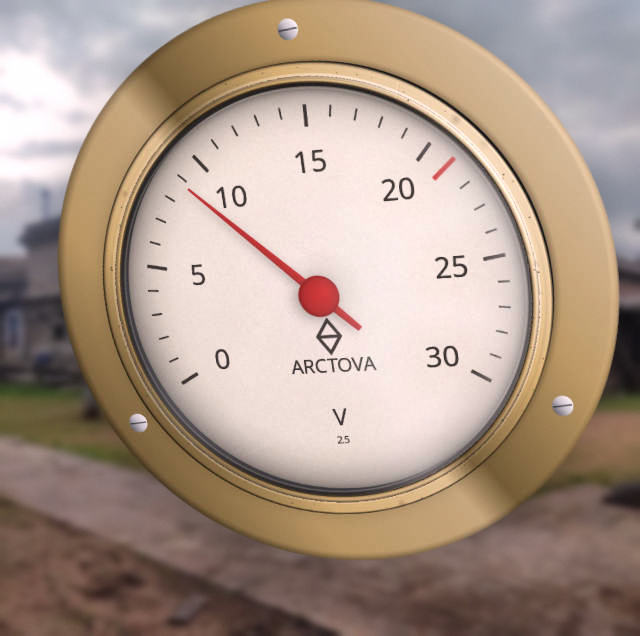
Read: **9** V
